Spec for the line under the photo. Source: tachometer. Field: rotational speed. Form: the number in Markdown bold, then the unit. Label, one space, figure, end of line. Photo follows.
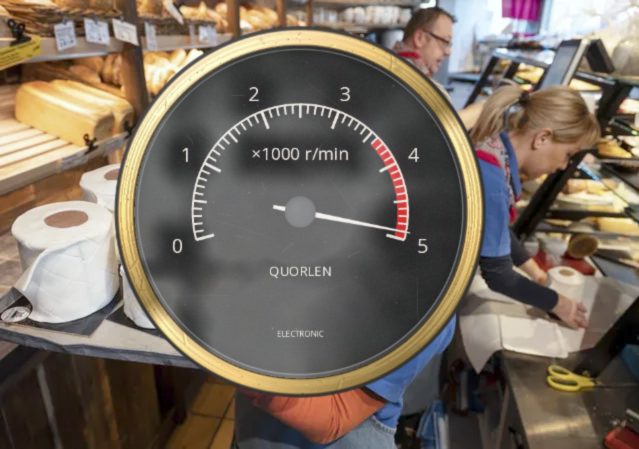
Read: **4900** rpm
